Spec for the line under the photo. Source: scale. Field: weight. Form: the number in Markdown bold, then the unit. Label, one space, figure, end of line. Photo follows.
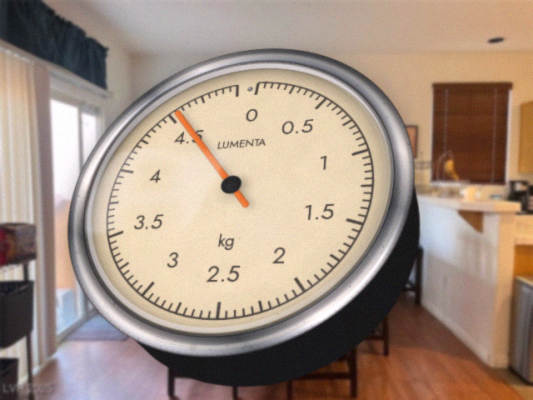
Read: **4.55** kg
